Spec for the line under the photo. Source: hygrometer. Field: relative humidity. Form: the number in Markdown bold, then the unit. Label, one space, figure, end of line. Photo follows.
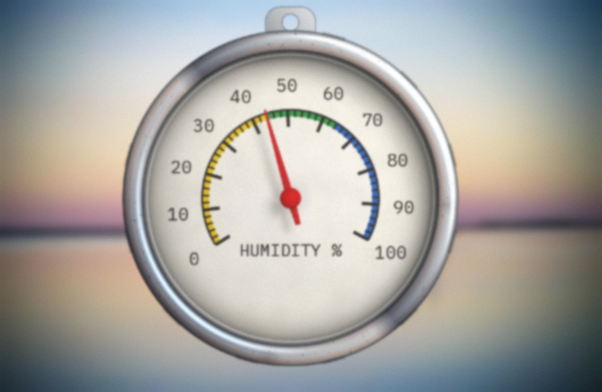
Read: **44** %
